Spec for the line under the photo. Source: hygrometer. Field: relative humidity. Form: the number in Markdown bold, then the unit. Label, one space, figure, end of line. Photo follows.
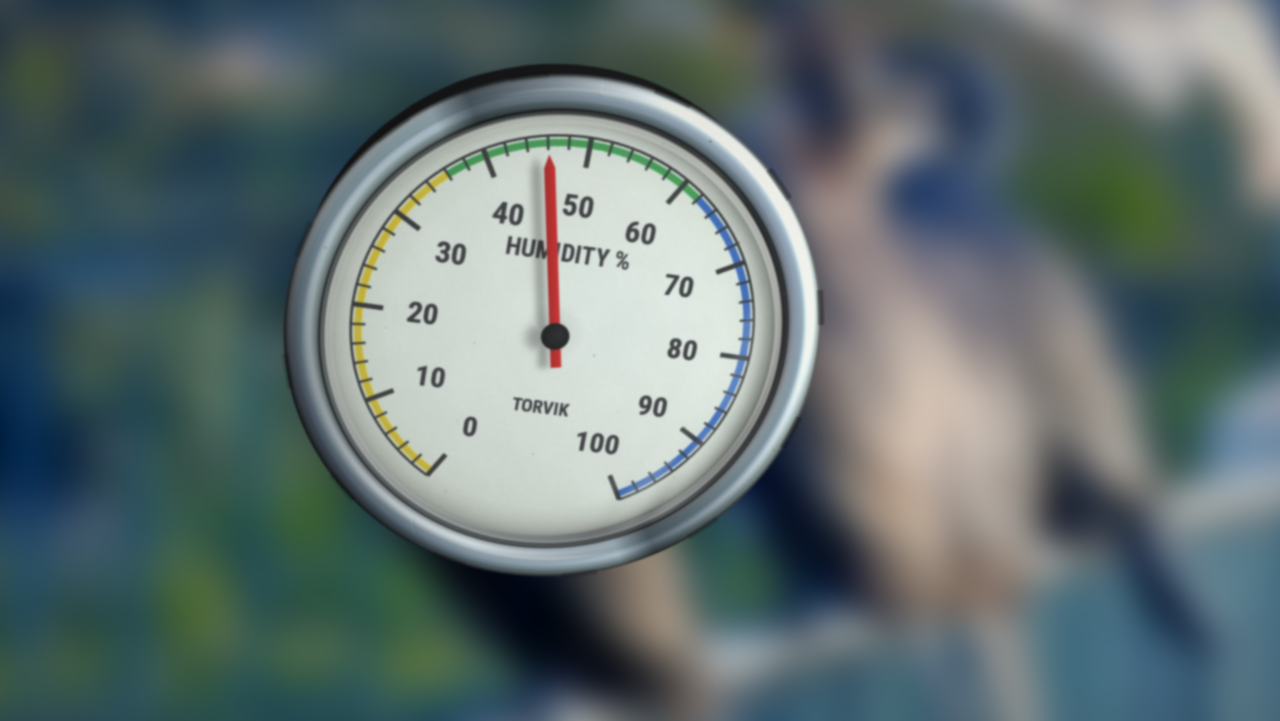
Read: **46** %
